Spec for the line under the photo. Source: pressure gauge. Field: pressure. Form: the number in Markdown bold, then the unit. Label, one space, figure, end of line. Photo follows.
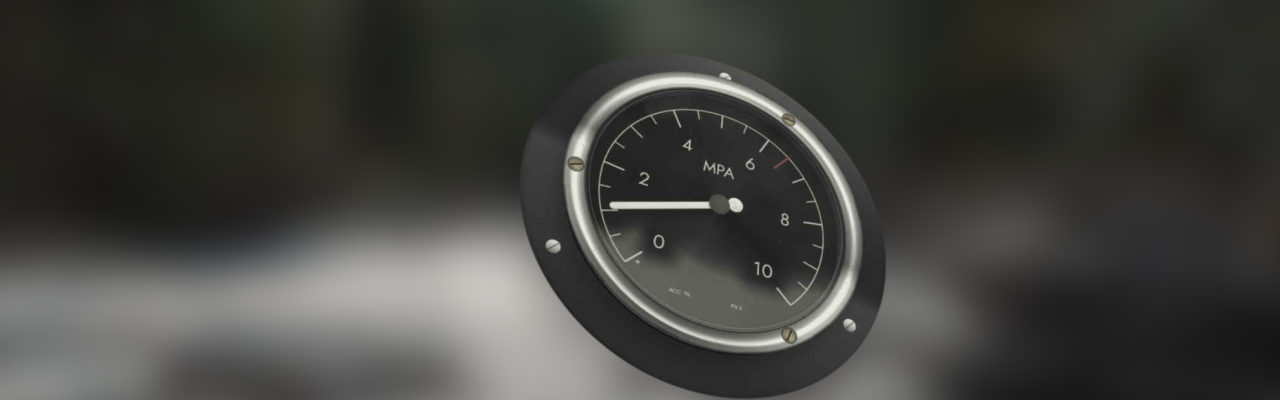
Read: **1** MPa
